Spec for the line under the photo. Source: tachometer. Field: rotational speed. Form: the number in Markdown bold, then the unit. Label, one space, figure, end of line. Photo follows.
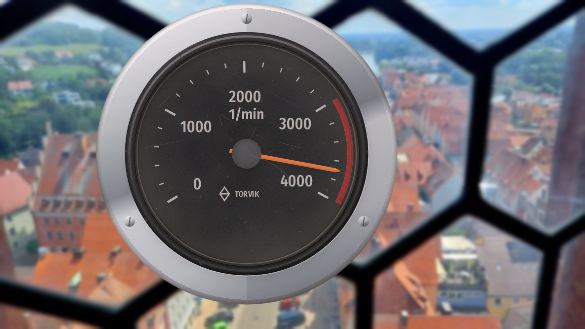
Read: **3700** rpm
